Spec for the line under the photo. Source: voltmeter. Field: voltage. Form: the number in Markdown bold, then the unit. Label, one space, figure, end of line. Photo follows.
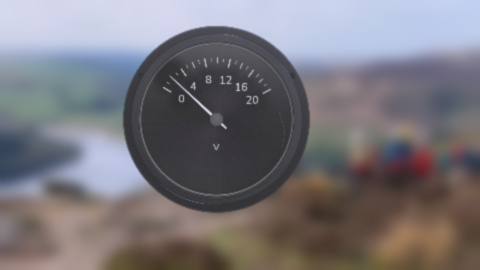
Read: **2** V
